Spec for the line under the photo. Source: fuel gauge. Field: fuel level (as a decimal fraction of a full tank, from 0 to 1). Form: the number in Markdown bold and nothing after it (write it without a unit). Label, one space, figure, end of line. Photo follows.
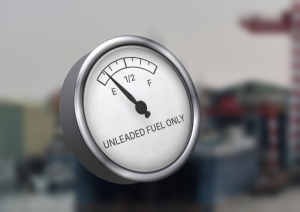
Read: **0.125**
